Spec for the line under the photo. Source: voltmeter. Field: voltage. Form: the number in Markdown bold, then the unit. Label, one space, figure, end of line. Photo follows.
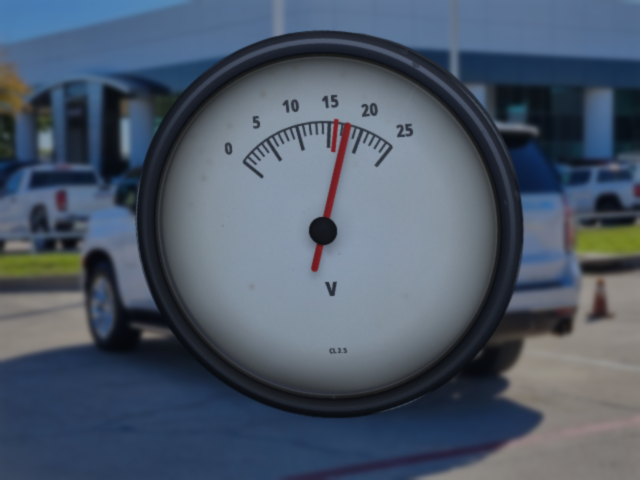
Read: **18** V
